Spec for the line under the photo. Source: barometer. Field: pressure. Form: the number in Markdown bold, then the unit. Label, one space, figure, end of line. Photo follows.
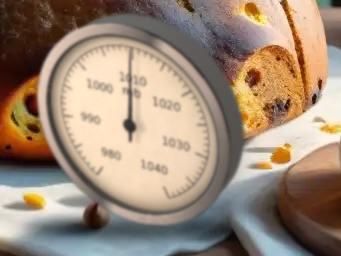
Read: **1010** mbar
